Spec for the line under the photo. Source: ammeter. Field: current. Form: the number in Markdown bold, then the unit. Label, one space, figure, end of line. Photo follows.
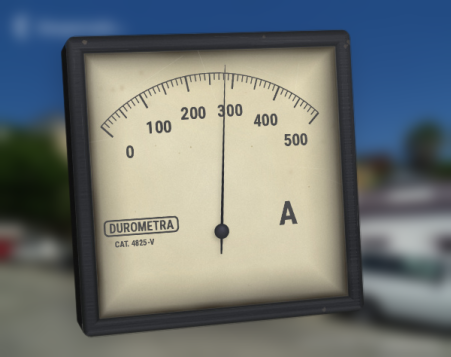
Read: **280** A
